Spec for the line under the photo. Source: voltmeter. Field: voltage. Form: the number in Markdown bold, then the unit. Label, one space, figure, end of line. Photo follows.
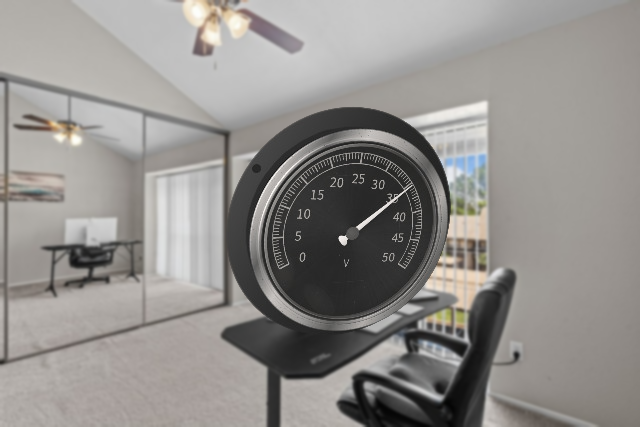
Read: **35** V
